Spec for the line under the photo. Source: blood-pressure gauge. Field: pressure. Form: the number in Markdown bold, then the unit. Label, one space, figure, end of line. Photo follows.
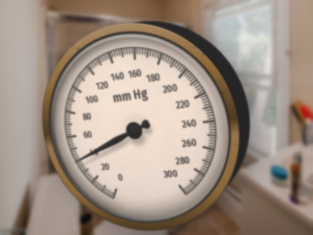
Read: **40** mmHg
